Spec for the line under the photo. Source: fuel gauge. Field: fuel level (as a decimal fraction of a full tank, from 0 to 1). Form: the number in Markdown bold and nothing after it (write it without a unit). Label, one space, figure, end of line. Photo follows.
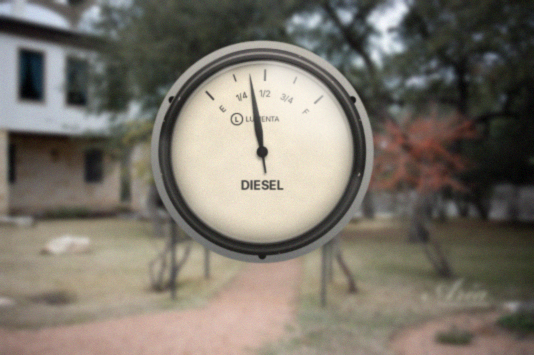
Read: **0.375**
